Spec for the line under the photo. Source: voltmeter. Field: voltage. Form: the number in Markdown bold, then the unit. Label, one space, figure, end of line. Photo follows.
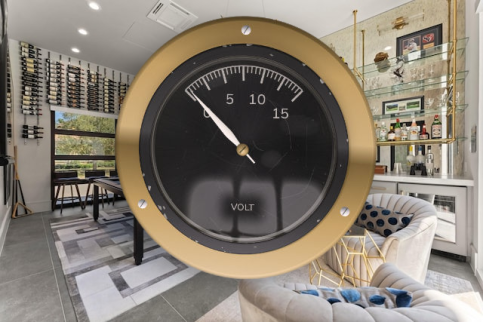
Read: **0.5** V
